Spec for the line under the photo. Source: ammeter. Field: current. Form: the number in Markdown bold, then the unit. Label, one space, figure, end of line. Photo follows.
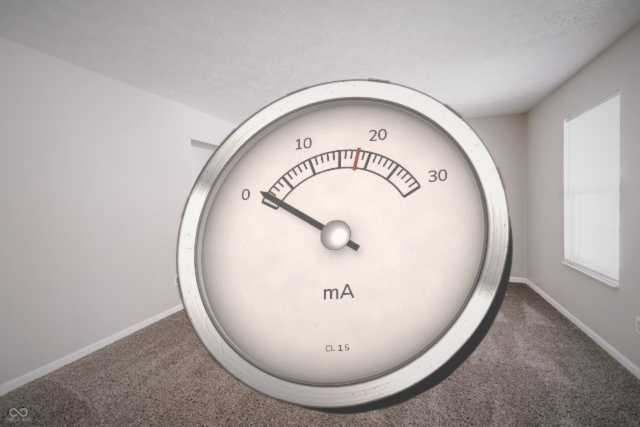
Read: **1** mA
